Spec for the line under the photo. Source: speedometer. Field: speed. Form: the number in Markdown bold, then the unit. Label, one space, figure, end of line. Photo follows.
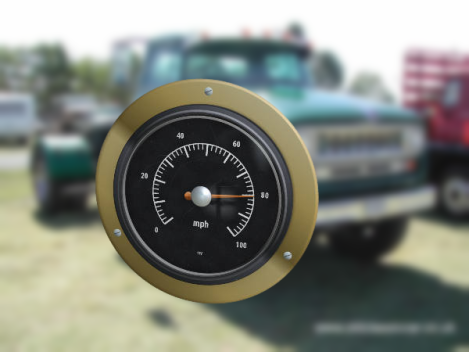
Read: **80** mph
